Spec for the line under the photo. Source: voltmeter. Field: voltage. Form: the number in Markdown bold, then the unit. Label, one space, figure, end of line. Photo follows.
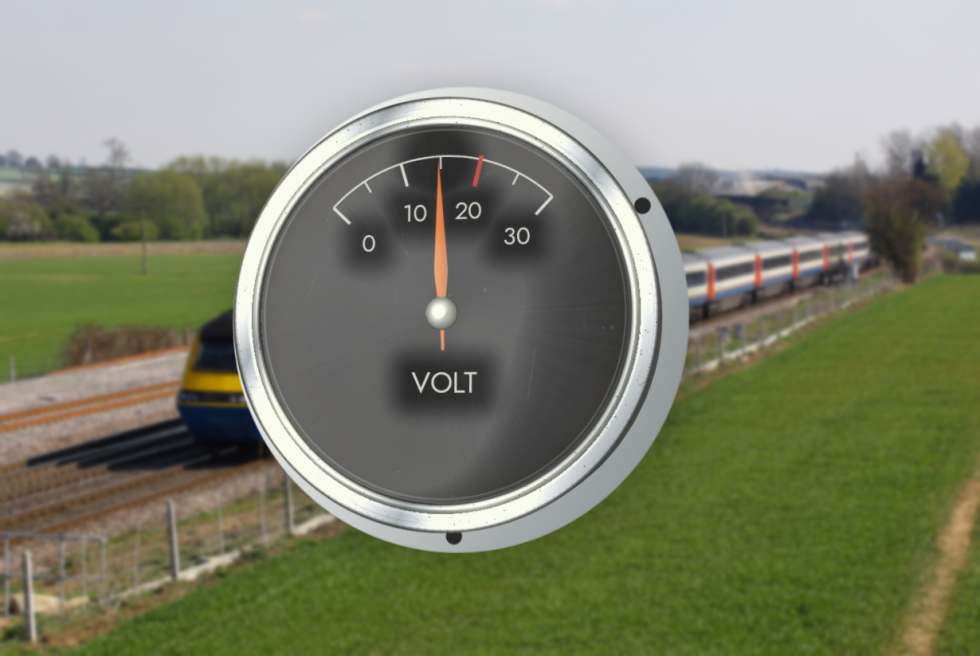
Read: **15** V
